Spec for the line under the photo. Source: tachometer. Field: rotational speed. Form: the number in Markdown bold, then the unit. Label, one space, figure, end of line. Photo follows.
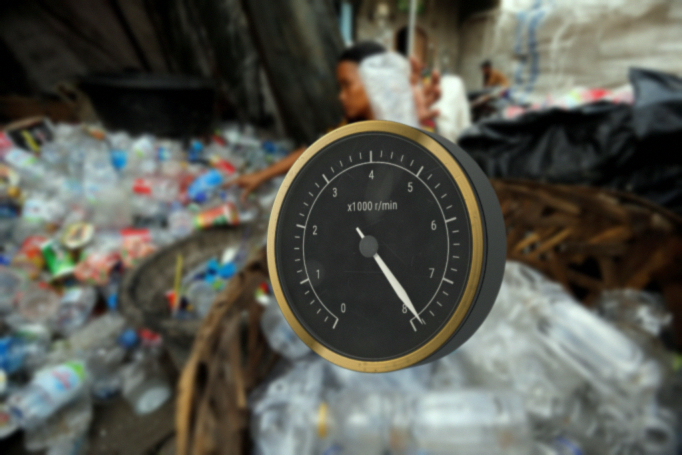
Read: **7800** rpm
